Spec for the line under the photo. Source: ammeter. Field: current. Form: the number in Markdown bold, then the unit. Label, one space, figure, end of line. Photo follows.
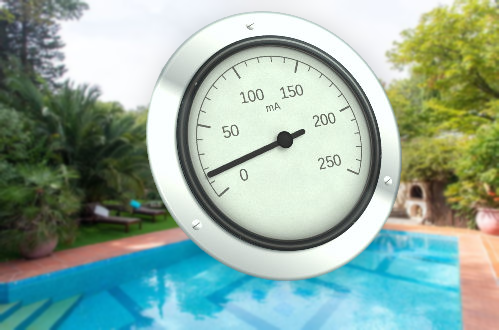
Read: **15** mA
